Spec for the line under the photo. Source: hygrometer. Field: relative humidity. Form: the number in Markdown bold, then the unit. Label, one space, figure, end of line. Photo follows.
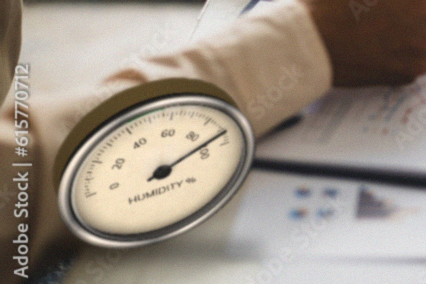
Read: **90** %
